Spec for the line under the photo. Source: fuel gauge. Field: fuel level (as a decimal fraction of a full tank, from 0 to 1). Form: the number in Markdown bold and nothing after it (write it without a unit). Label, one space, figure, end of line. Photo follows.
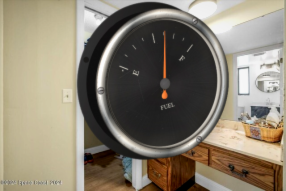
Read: **0.625**
